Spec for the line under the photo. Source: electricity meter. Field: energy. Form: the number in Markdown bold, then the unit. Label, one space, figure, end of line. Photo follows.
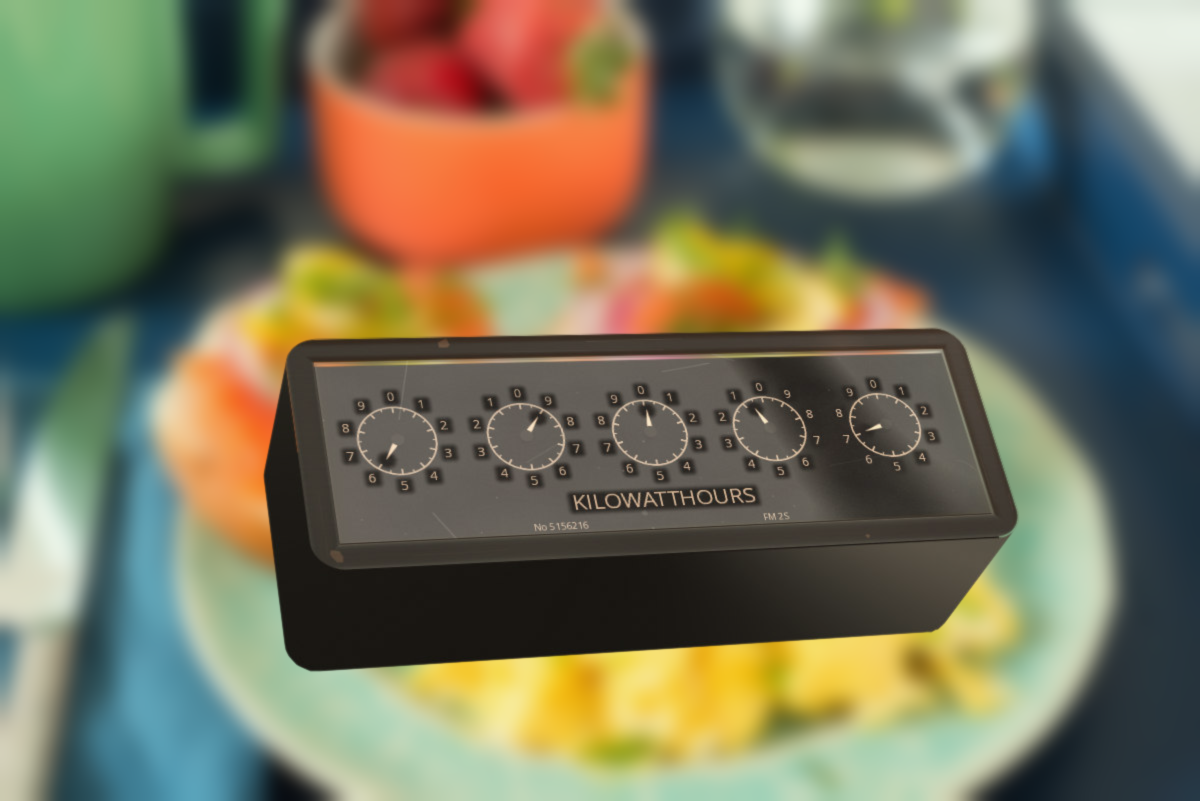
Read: **59007** kWh
